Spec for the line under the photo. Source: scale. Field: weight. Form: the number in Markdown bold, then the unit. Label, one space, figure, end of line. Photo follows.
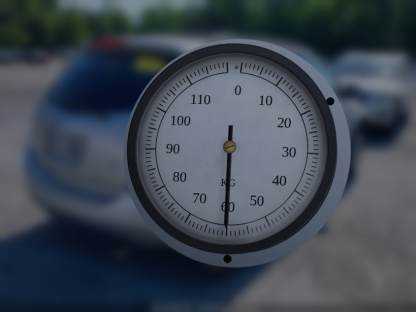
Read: **60** kg
